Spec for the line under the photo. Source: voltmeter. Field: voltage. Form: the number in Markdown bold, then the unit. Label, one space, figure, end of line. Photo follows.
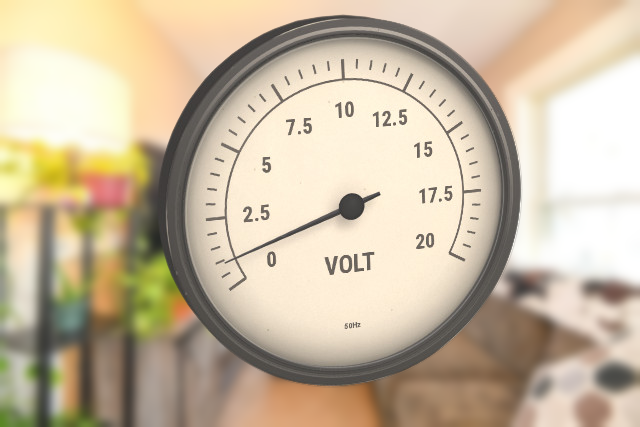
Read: **1** V
